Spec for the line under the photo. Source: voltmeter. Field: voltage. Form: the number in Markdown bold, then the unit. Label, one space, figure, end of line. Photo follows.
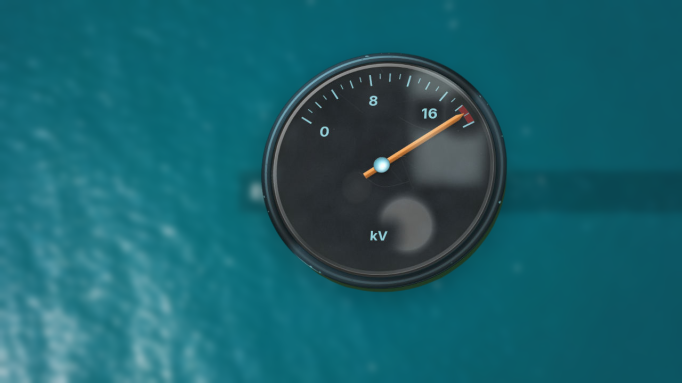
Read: **19** kV
